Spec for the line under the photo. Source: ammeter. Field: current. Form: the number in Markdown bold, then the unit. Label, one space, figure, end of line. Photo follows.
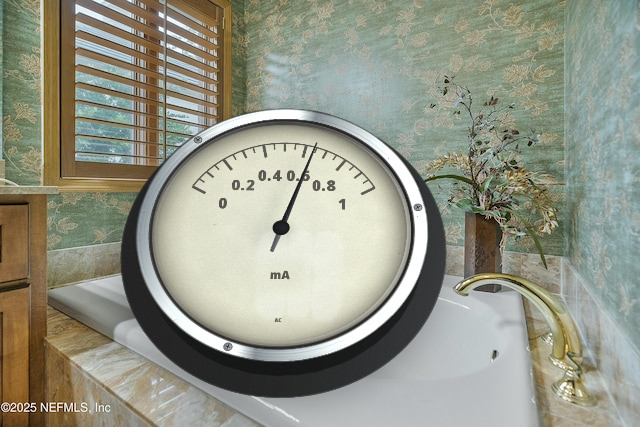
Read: **0.65** mA
